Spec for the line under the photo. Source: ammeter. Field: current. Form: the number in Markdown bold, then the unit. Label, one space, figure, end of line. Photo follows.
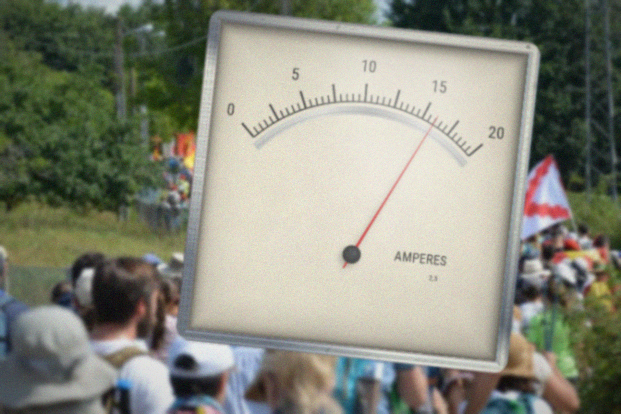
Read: **16** A
